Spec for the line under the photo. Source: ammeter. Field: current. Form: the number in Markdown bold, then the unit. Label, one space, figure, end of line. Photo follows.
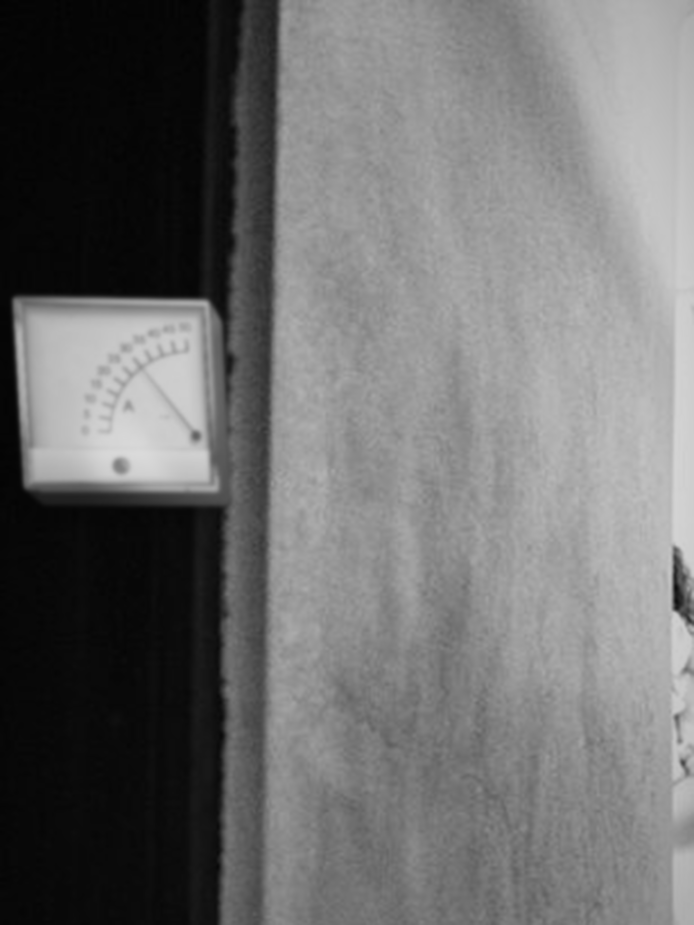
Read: **30** A
